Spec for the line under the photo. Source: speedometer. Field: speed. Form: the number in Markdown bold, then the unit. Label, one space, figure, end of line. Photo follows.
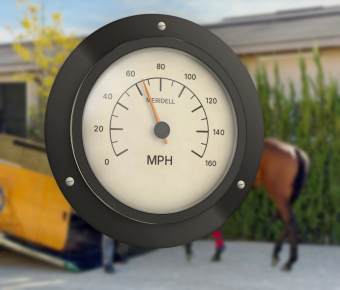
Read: **65** mph
